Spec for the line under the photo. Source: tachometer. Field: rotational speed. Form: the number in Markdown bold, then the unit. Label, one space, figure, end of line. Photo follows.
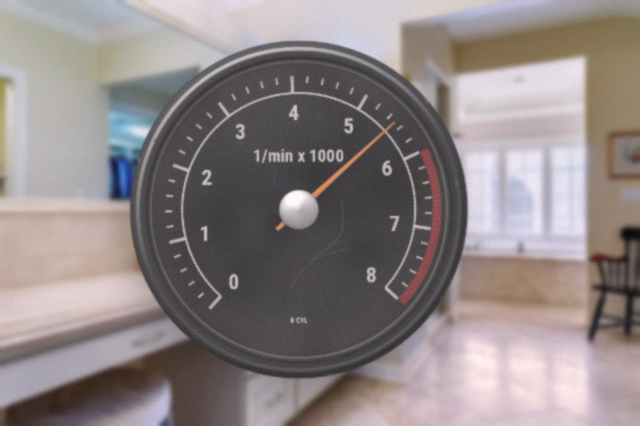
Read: **5500** rpm
